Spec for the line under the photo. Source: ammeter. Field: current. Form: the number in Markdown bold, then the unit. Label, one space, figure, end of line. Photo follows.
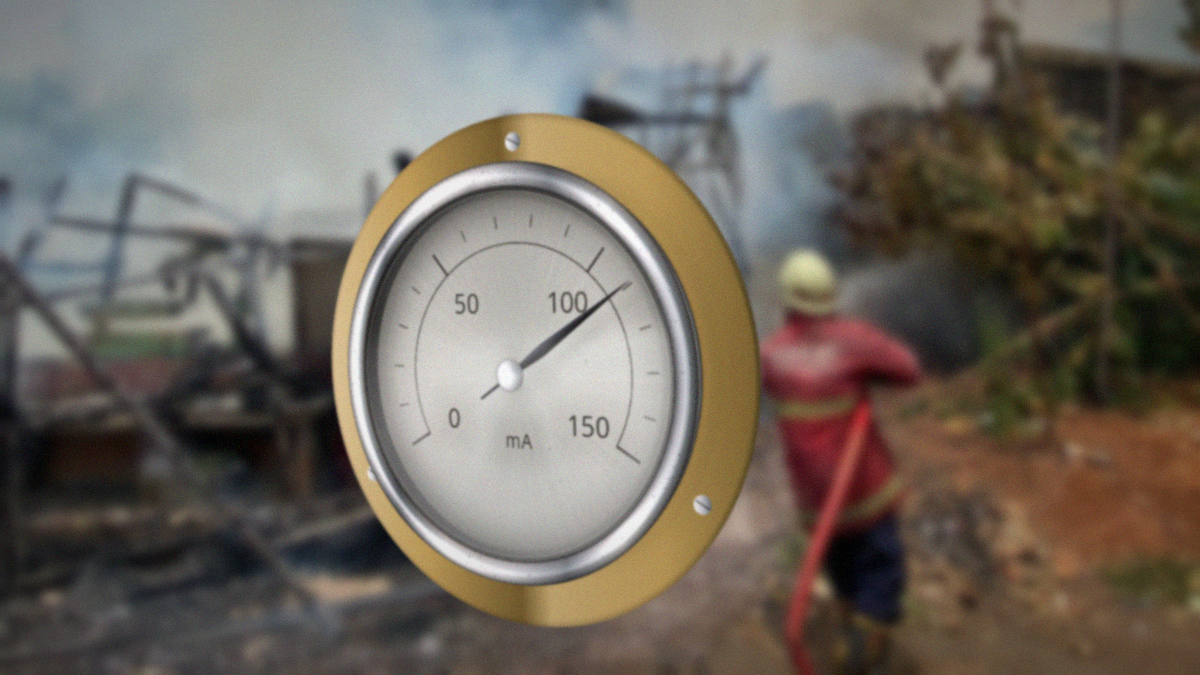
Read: **110** mA
